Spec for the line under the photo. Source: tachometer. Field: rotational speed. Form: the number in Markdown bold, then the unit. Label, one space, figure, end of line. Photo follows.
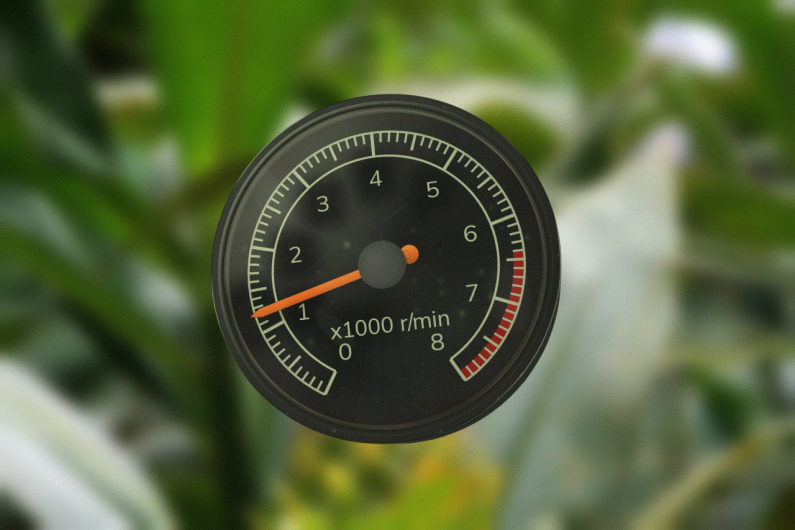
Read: **1200** rpm
